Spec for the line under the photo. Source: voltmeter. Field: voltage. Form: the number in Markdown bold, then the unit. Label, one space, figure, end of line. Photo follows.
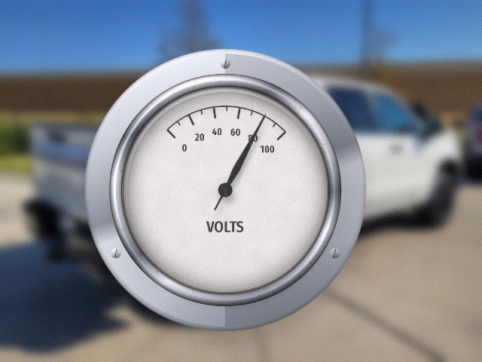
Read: **80** V
